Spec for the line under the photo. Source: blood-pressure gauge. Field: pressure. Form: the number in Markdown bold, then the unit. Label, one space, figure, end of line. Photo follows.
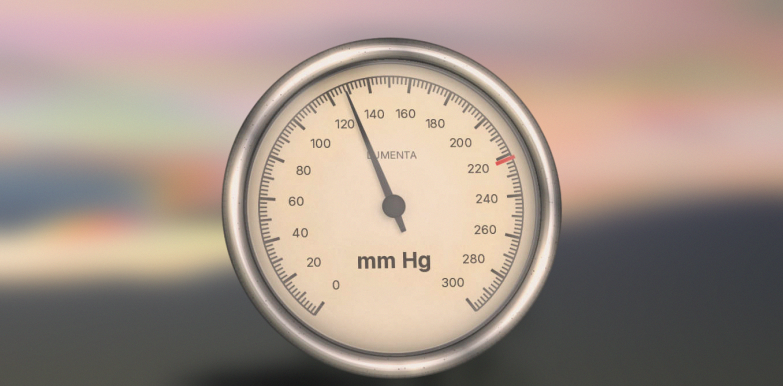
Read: **128** mmHg
